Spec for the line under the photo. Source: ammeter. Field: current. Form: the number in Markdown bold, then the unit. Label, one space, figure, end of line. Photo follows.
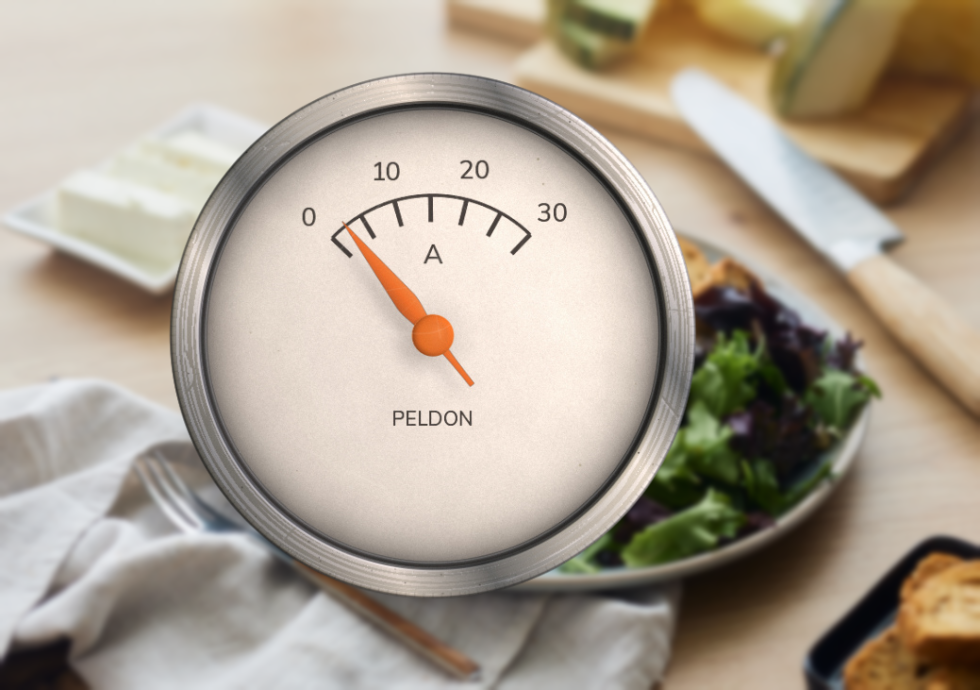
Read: **2.5** A
